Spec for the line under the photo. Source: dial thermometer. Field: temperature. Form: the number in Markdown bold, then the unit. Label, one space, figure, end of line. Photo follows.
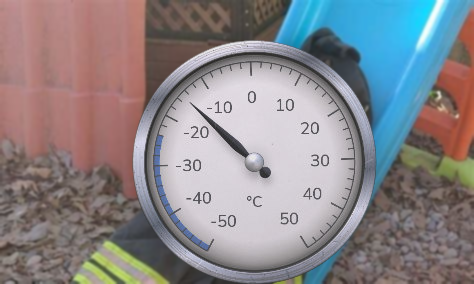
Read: **-15** °C
